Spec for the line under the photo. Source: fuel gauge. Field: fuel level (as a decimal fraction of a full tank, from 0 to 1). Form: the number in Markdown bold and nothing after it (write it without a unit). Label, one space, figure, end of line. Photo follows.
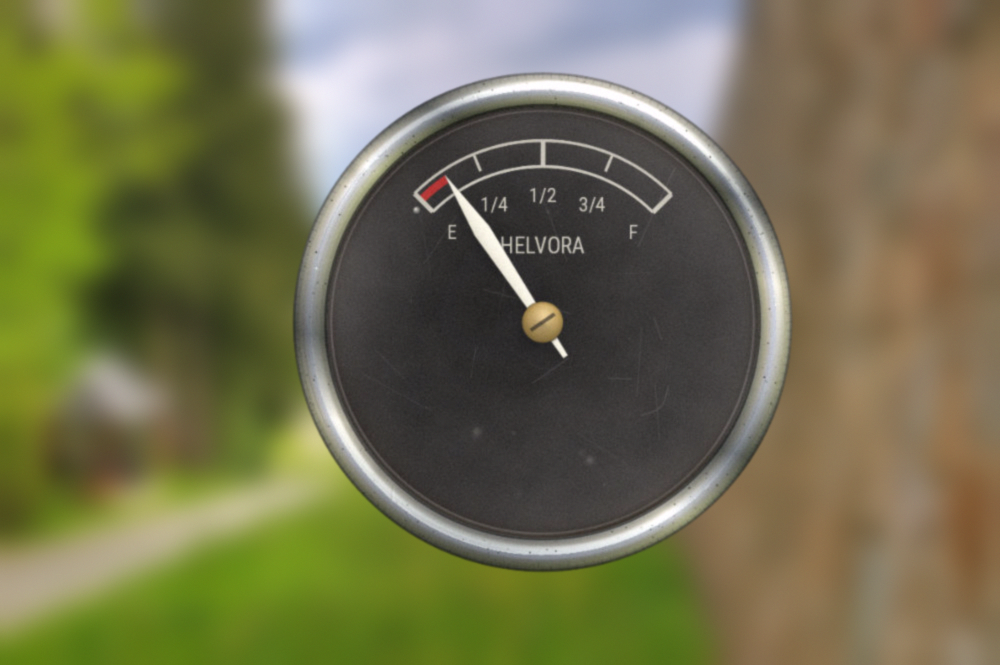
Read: **0.125**
